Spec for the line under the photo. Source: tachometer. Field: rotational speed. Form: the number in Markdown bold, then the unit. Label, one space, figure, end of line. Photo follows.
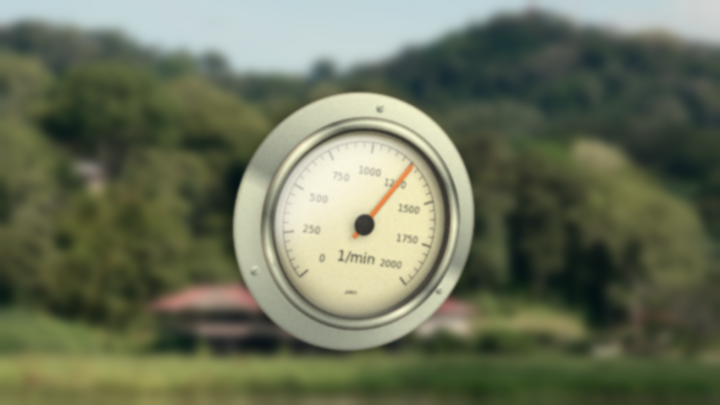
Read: **1250** rpm
